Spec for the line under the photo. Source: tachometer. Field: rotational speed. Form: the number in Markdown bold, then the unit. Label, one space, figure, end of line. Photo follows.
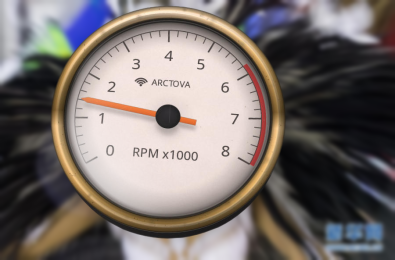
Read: **1400** rpm
